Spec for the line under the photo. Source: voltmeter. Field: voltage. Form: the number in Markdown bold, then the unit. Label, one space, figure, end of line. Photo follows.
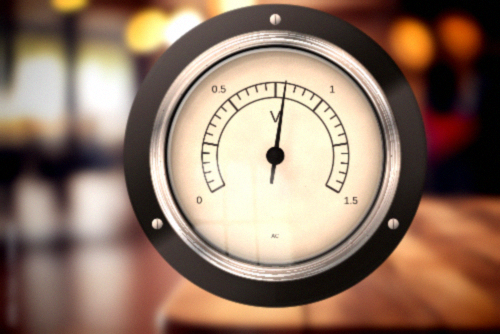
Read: **0.8** V
